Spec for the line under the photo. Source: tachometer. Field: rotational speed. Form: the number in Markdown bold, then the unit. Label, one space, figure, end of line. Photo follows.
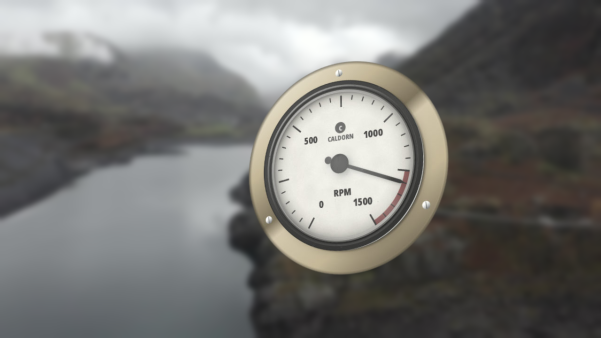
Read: **1300** rpm
